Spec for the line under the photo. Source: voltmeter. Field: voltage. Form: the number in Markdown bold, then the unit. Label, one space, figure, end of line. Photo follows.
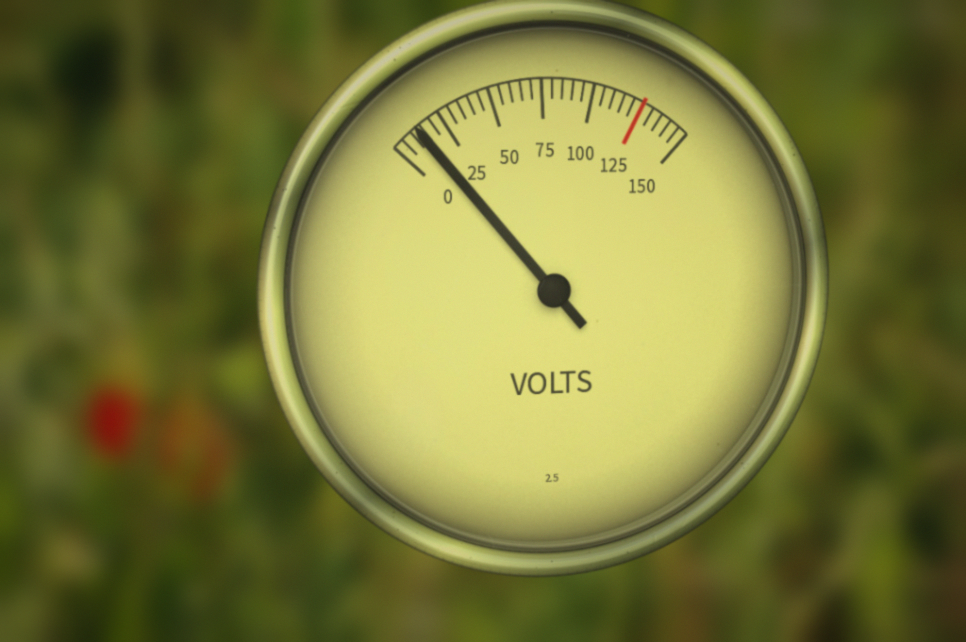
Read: **12.5** V
